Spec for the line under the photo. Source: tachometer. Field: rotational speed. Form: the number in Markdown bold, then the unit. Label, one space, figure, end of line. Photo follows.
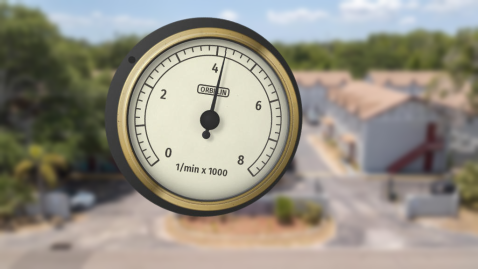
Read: **4200** rpm
